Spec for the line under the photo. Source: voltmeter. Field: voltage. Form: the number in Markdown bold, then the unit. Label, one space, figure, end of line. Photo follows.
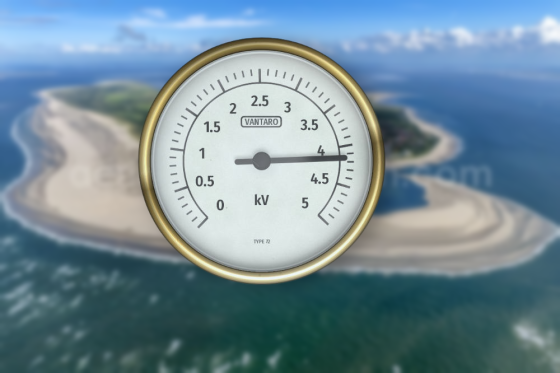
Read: **4.15** kV
